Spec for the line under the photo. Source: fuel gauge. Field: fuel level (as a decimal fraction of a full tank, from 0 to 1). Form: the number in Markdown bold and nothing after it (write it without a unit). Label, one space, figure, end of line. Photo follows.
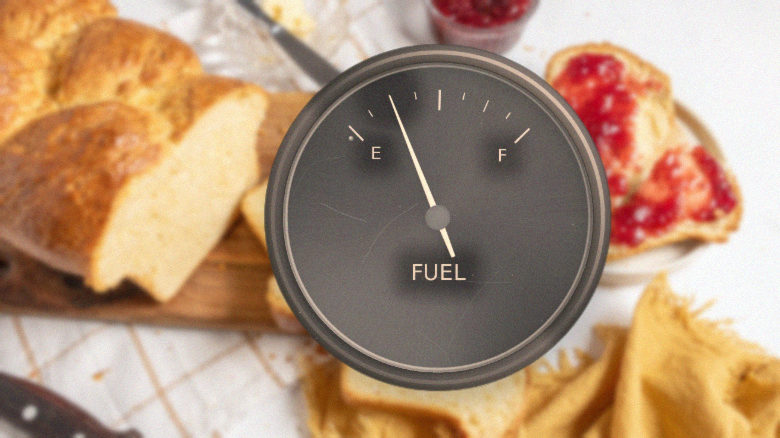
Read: **0.25**
